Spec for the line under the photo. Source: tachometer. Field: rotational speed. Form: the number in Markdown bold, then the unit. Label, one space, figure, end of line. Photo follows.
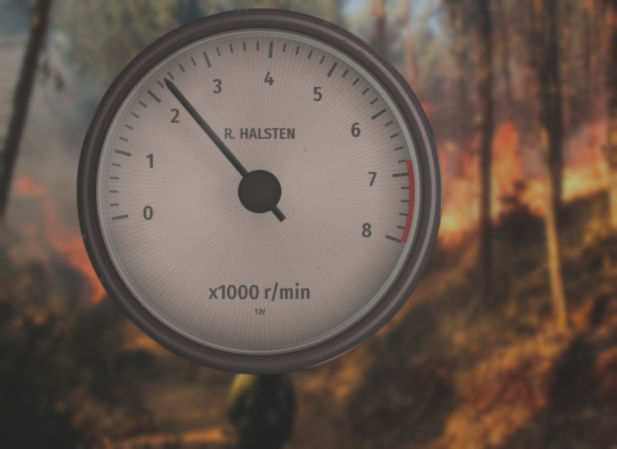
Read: **2300** rpm
